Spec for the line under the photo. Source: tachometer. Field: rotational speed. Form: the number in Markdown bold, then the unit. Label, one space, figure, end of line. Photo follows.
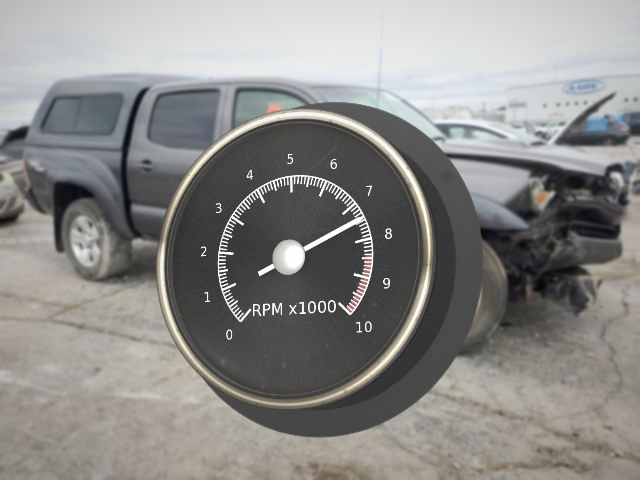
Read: **7500** rpm
